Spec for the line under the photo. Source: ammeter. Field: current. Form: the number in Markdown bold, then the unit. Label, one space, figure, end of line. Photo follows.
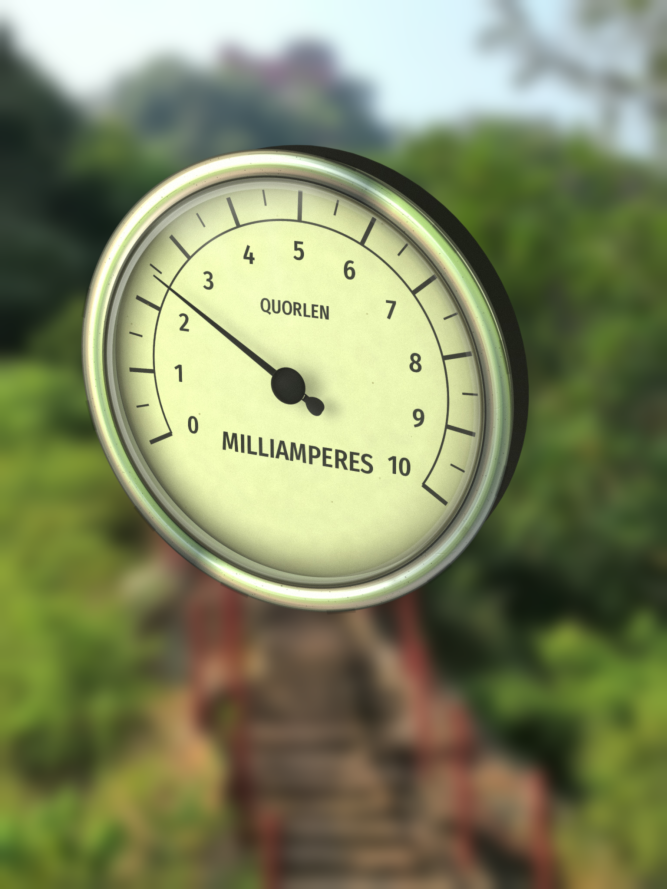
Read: **2.5** mA
